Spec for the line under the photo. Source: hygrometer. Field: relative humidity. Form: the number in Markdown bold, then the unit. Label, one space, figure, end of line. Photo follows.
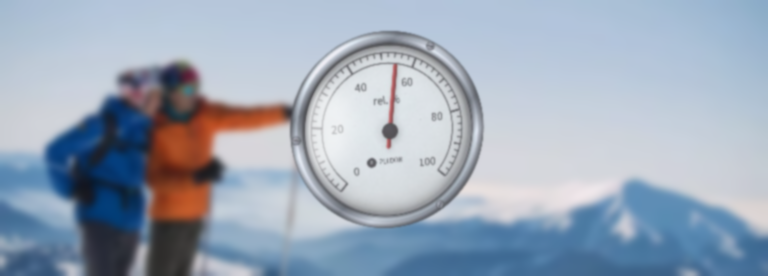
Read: **54** %
